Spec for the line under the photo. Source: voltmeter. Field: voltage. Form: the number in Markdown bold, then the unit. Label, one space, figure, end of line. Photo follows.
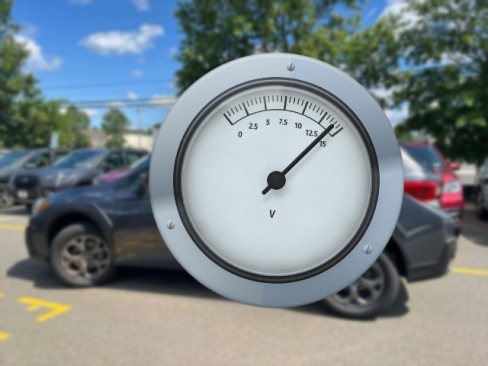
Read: **14** V
